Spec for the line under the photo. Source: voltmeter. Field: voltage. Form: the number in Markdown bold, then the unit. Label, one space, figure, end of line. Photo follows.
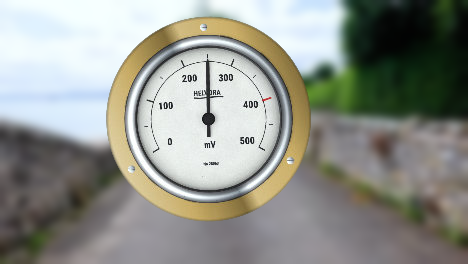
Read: **250** mV
